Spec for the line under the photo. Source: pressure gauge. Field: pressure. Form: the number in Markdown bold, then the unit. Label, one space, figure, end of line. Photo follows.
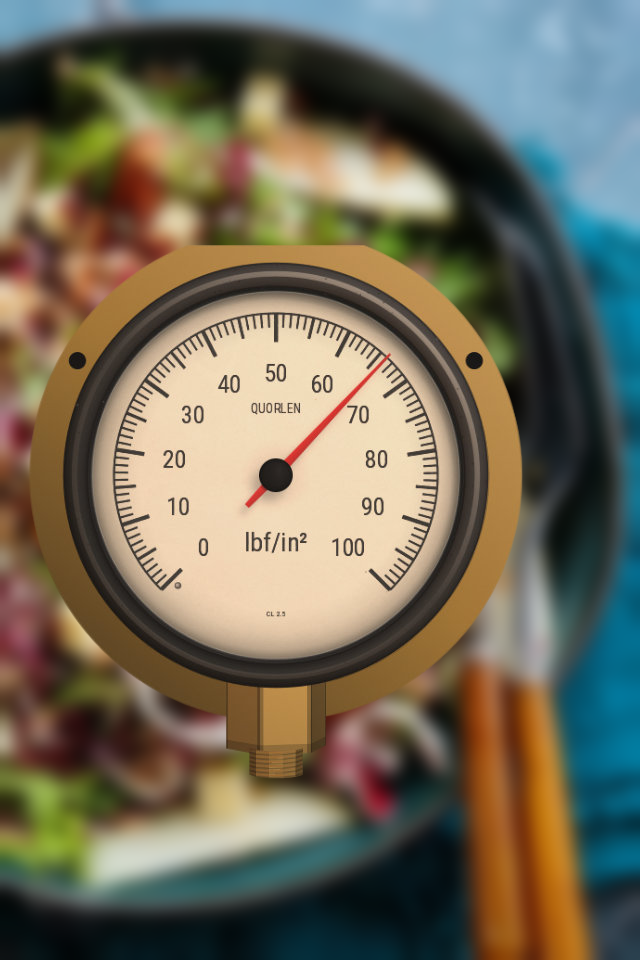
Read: **66** psi
